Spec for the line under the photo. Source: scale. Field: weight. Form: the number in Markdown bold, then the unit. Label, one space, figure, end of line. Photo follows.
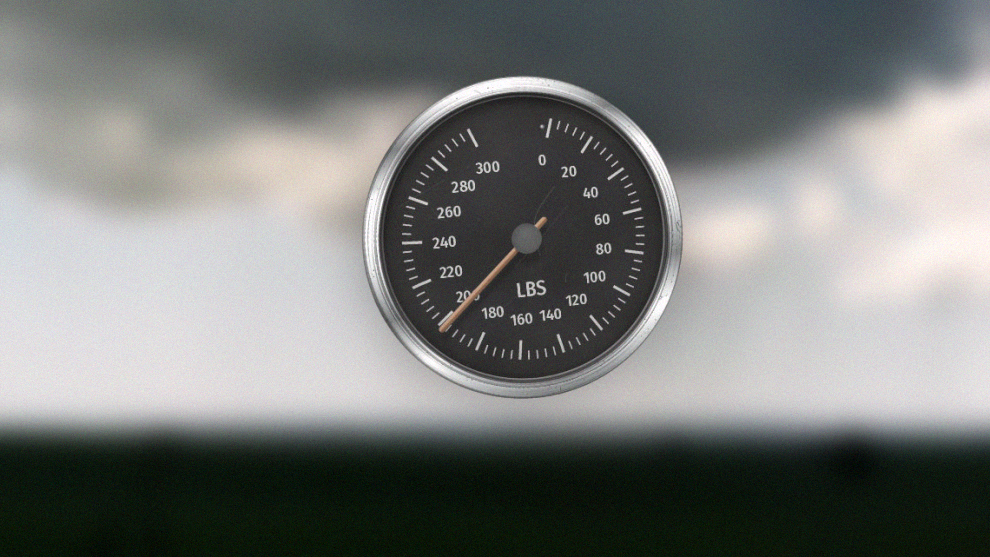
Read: **198** lb
